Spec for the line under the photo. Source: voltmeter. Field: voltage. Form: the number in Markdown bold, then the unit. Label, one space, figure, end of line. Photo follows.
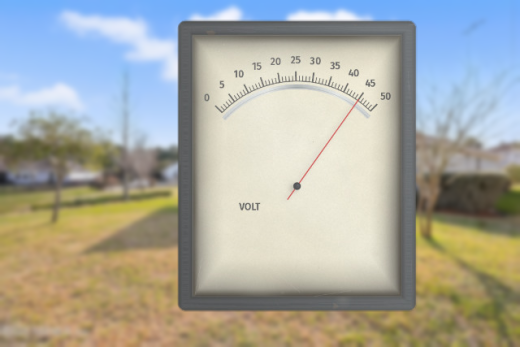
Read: **45** V
